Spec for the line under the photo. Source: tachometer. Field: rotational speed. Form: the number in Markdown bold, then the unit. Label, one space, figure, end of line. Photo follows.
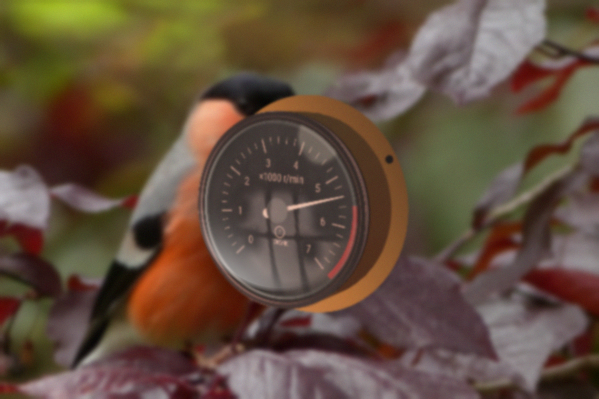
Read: **5400** rpm
